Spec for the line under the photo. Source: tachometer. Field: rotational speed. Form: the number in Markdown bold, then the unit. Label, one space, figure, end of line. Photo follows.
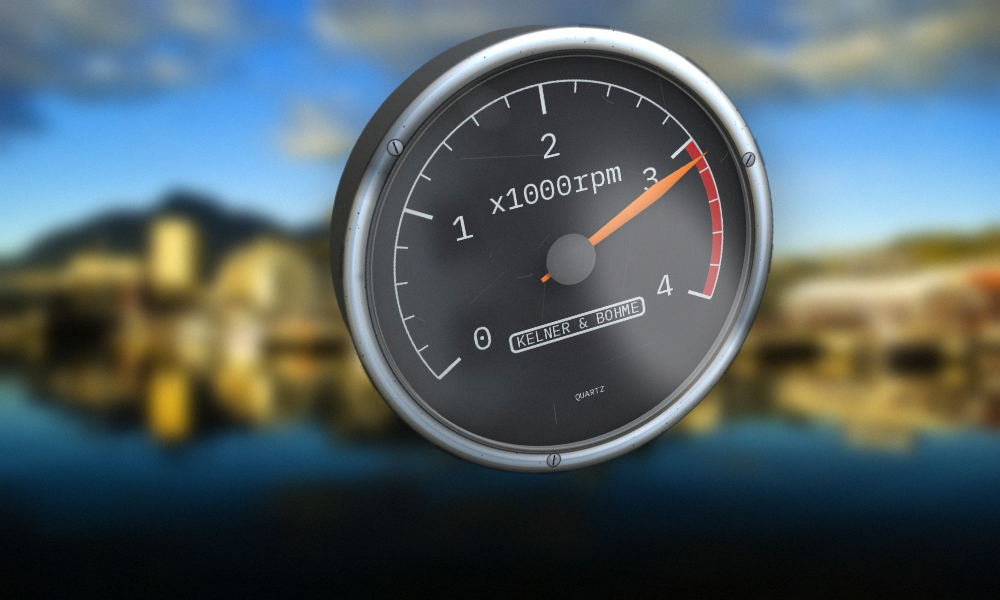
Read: **3100** rpm
